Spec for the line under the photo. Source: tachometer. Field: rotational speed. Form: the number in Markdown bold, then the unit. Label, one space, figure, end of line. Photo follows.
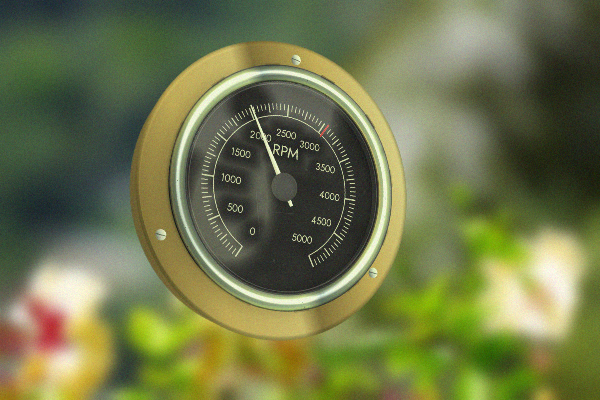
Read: **2000** rpm
